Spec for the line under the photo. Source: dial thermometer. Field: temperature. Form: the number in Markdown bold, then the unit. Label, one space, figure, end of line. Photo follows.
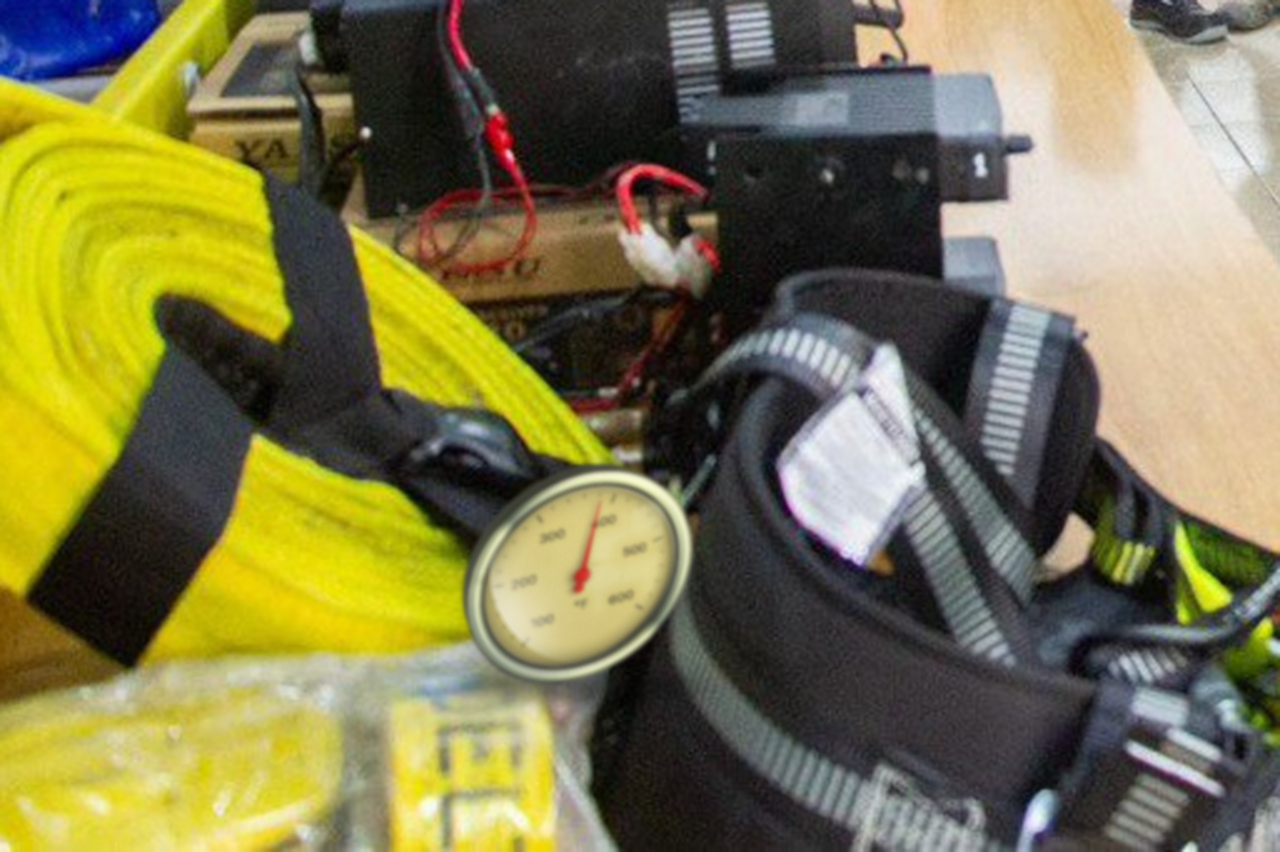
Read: **380** °F
